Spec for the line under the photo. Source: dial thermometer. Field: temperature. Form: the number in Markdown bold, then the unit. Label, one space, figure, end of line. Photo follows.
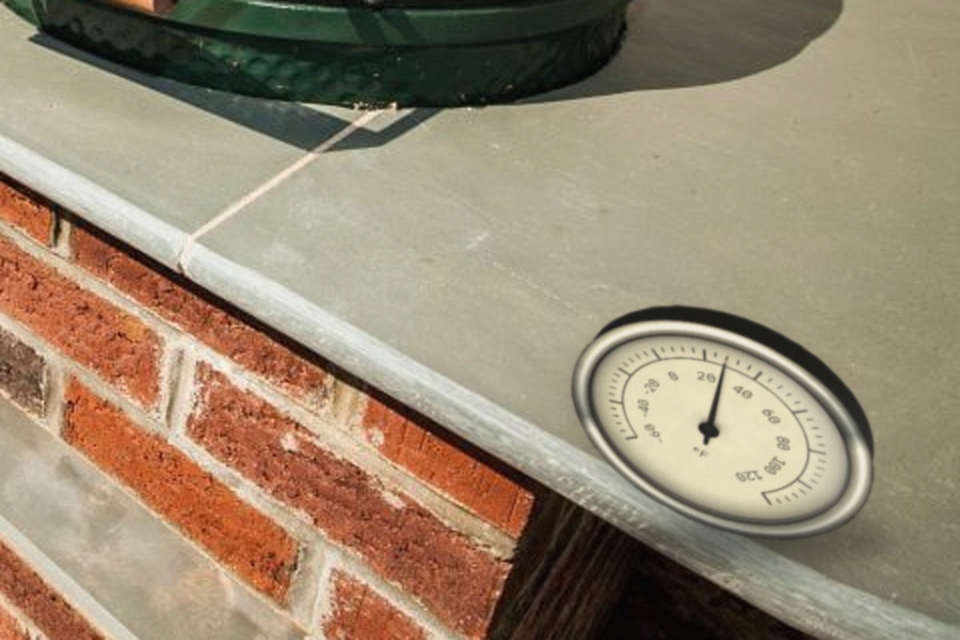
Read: **28** °F
